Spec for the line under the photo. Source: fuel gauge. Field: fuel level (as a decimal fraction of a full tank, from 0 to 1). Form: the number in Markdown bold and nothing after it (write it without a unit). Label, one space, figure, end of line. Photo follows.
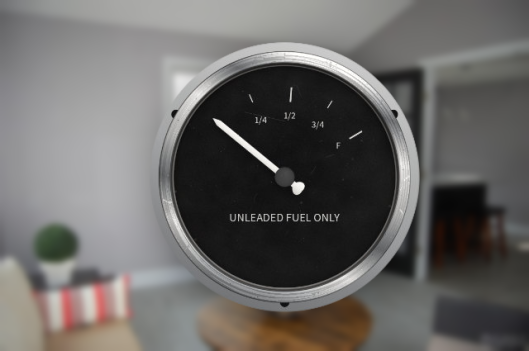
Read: **0**
